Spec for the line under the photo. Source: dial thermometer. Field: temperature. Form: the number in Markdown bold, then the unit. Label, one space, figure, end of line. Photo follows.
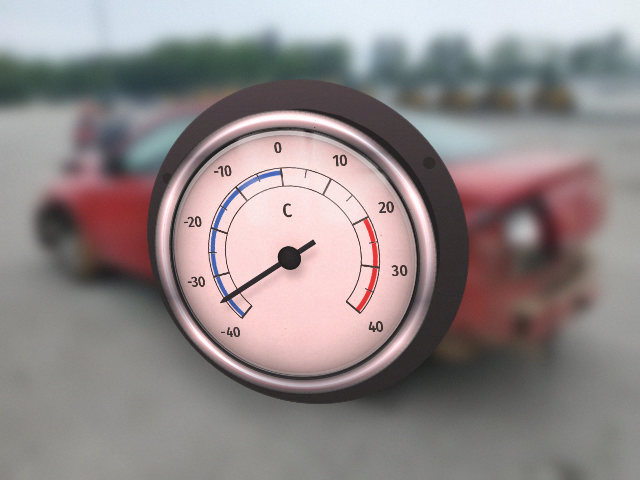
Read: **-35** °C
